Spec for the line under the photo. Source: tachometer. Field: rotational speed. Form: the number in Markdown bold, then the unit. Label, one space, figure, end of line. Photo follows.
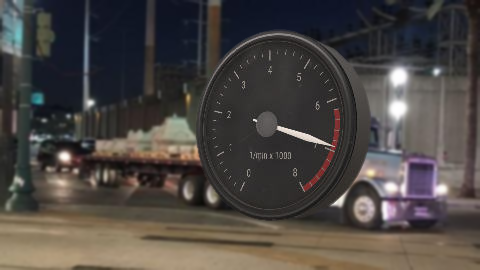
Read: **6900** rpm
